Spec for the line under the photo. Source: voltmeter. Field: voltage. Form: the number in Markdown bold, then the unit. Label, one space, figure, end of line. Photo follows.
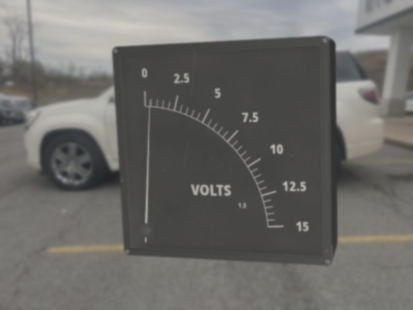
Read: **0.5** V
